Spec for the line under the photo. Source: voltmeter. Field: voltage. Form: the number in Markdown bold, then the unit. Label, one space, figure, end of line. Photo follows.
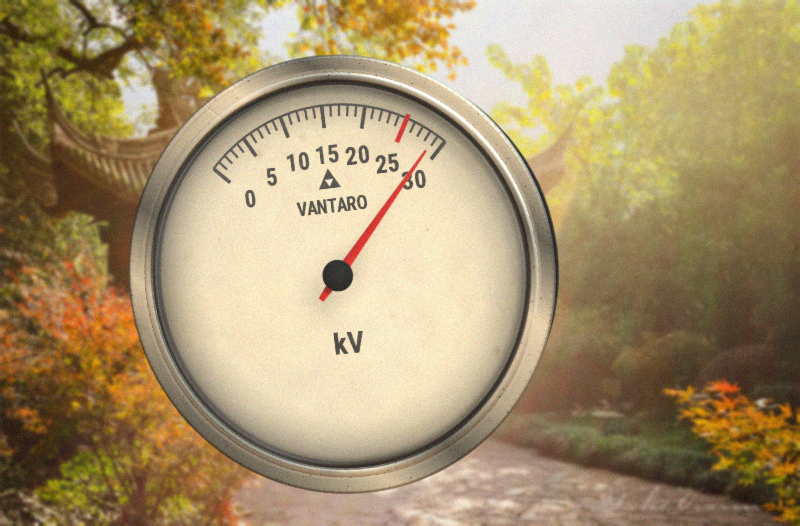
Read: **29** kV
